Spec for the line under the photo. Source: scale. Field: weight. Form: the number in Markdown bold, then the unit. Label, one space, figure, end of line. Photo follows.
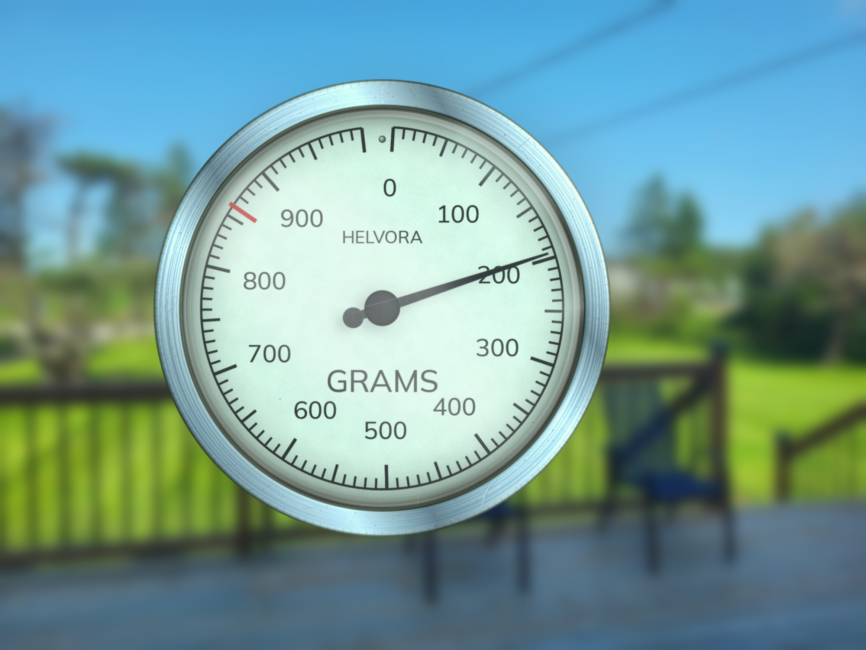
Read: **195** g
